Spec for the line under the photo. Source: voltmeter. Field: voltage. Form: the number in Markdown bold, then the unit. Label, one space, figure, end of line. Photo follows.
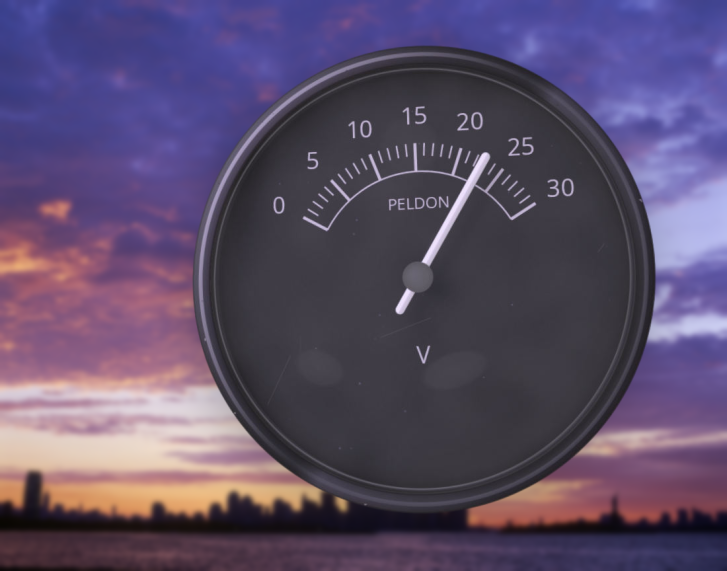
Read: **23** V
